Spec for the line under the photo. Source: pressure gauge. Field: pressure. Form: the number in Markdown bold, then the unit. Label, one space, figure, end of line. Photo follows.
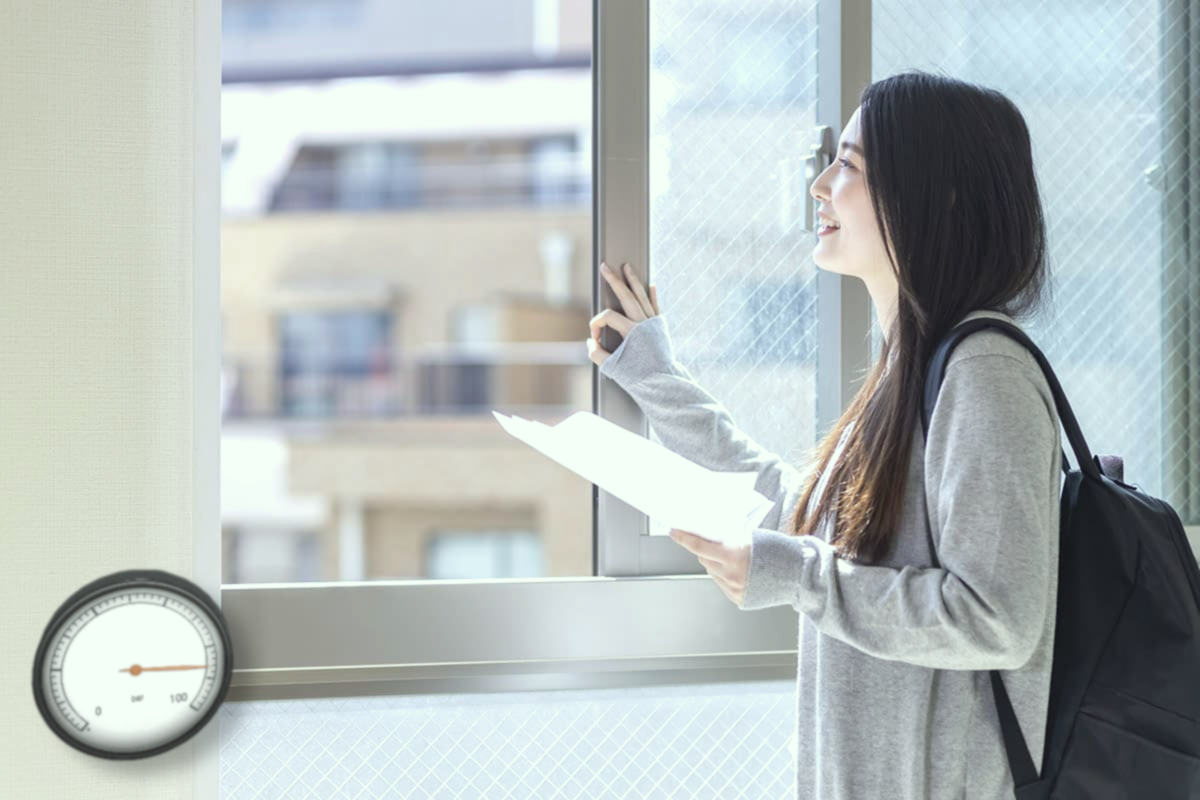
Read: **86** bar
